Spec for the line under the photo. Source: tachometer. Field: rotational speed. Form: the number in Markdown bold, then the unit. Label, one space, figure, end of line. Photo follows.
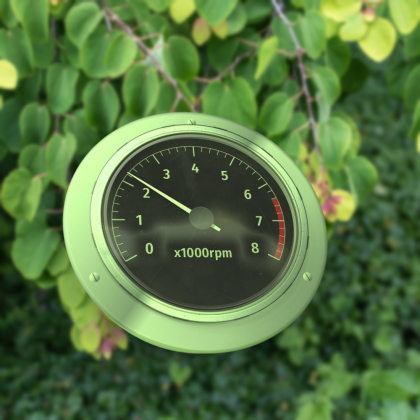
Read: **2200** rpm
